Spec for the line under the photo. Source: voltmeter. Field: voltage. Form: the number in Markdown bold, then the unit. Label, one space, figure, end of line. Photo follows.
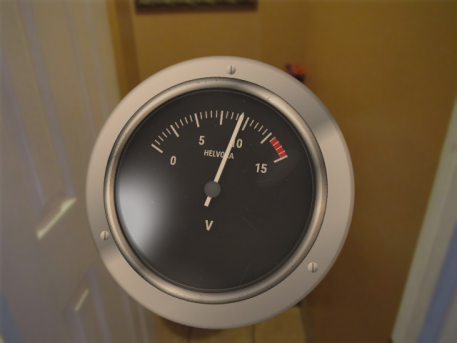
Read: **9.5** V
